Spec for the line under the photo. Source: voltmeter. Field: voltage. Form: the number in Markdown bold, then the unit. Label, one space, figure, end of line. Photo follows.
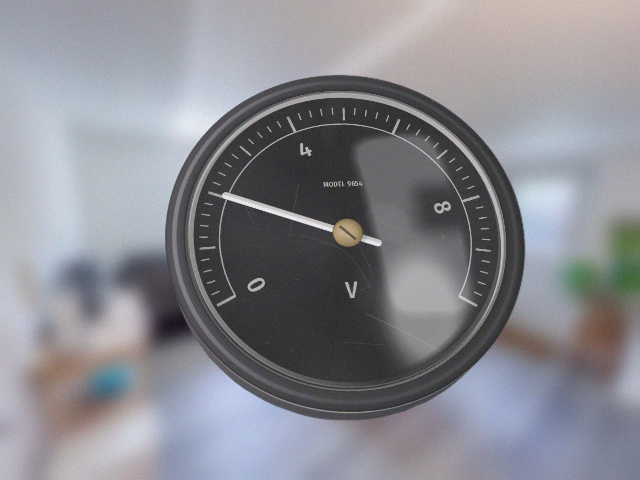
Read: **2** V
